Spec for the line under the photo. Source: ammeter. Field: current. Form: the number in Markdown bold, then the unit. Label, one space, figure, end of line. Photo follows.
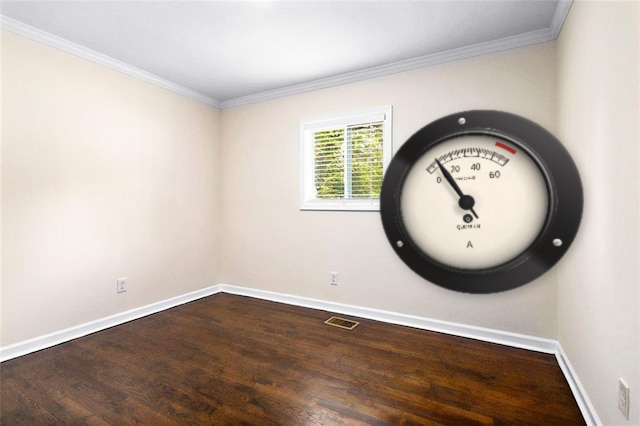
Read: **10** A
